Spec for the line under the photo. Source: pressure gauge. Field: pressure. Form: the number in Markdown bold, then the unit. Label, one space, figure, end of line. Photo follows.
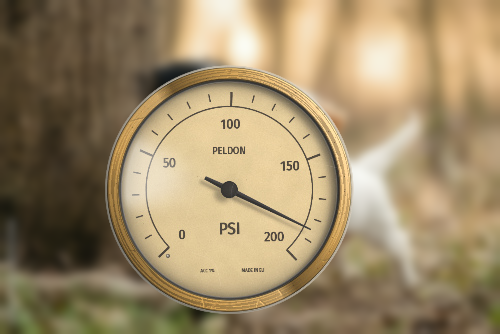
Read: **185** psi
